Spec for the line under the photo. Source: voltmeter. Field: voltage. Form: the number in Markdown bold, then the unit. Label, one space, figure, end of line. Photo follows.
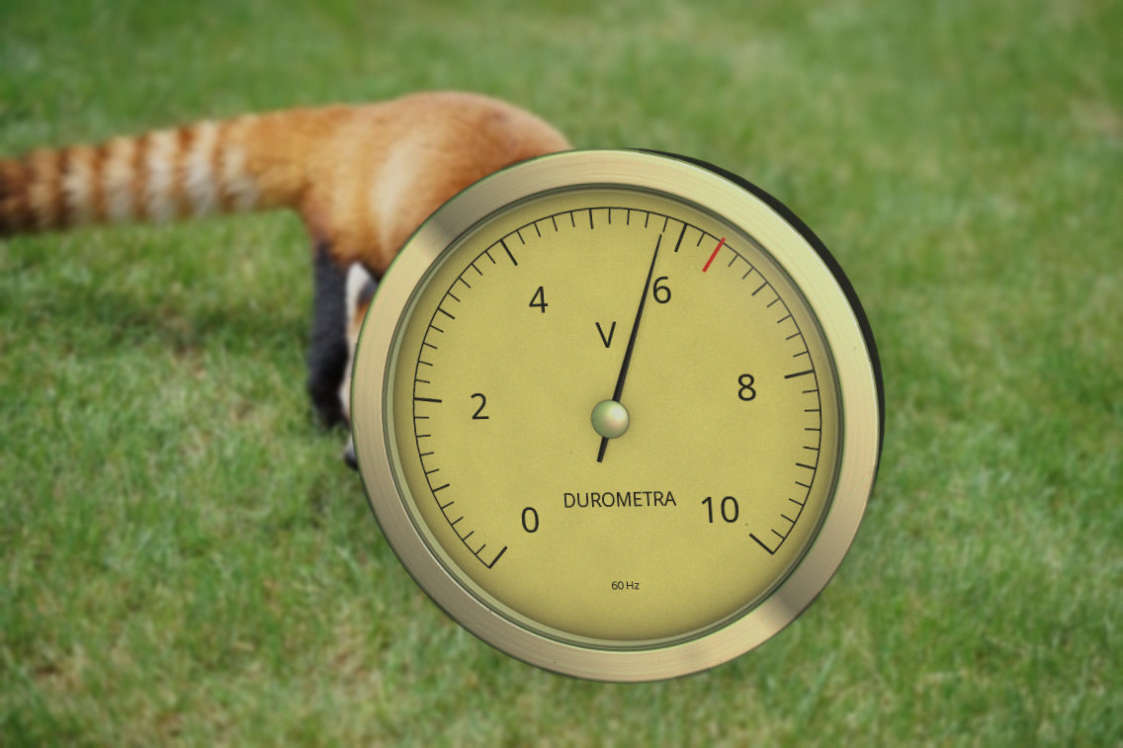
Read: **5.8** V
